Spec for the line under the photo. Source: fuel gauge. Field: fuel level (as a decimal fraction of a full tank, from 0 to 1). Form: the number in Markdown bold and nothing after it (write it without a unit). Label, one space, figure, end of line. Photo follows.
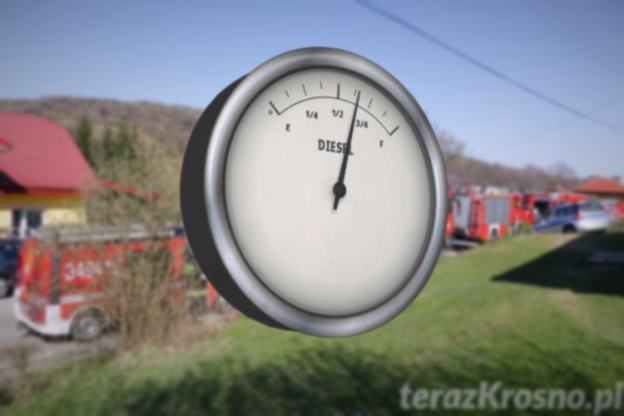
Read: **0.625**
